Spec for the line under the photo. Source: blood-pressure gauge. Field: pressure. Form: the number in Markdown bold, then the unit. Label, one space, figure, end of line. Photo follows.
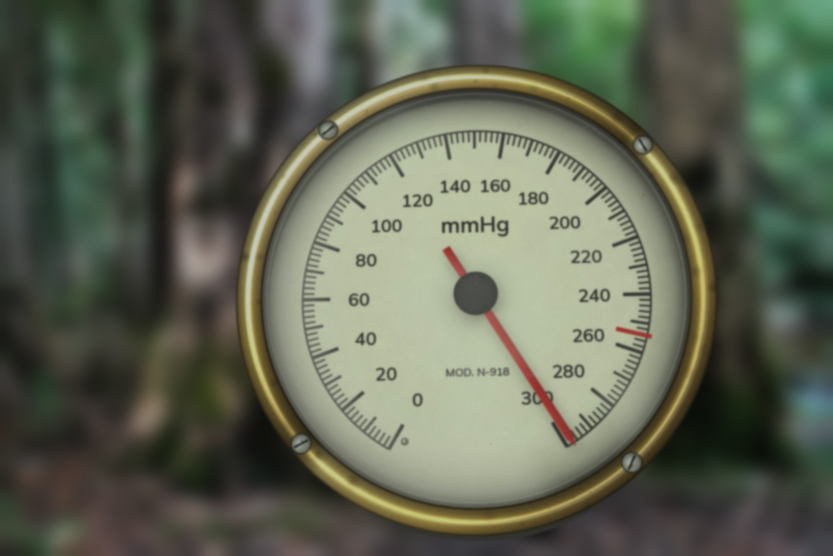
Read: **298** mmHg
